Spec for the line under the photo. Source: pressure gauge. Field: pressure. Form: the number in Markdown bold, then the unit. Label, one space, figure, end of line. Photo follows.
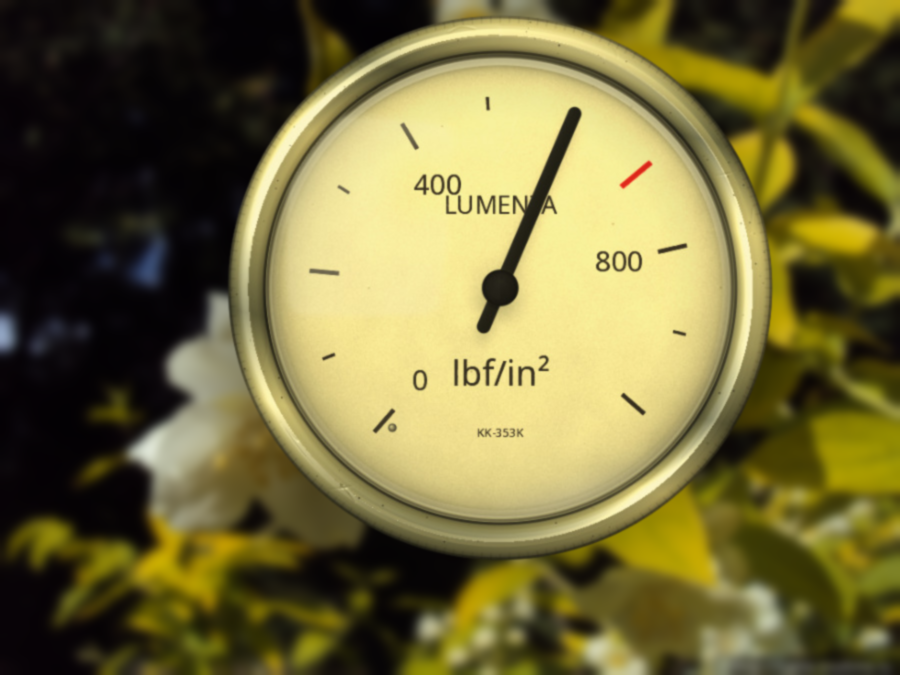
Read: **600** psi
